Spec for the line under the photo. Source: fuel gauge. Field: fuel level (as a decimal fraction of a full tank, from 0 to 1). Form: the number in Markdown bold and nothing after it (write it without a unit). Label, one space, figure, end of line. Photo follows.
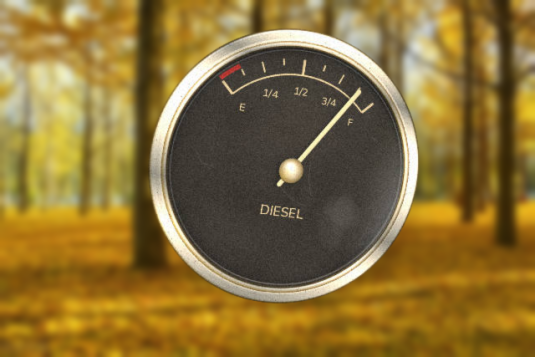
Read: **0.875**
